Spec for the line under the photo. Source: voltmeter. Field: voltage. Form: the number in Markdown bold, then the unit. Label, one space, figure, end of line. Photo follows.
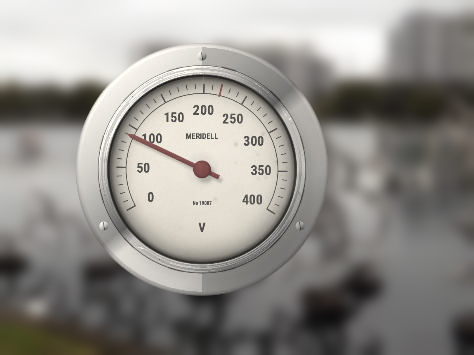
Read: **90** V
